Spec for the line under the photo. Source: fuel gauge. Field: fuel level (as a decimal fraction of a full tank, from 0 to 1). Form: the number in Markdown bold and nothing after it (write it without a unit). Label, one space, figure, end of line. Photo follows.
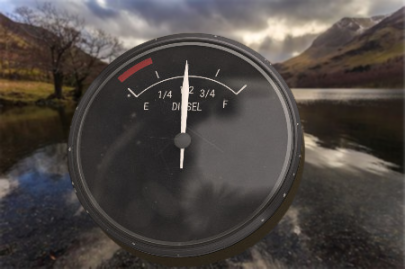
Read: **0.5**
